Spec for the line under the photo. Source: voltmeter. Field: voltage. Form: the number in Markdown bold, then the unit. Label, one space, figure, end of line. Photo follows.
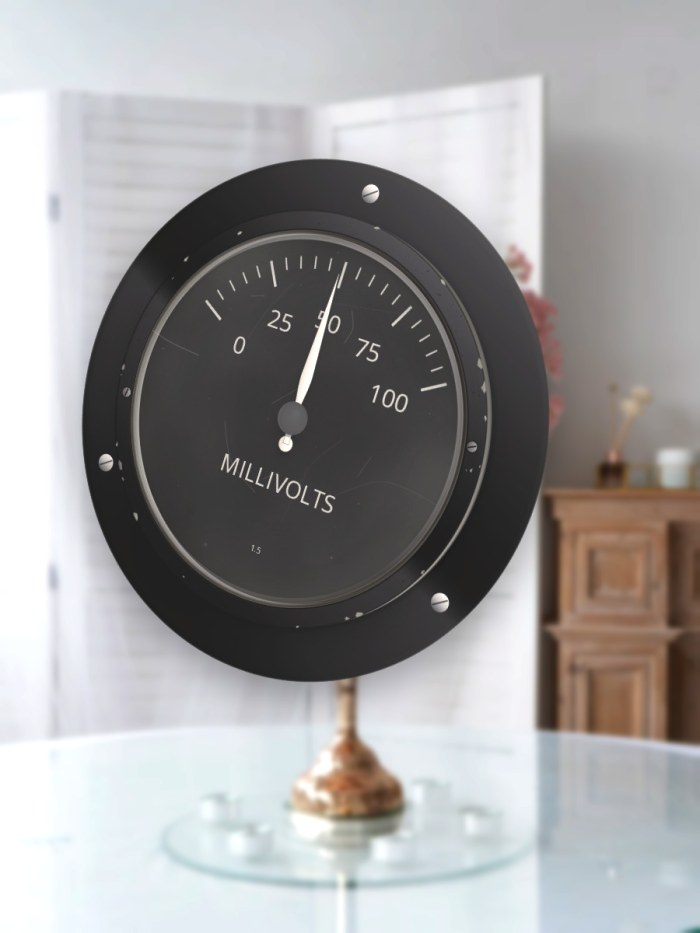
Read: **50** mV
